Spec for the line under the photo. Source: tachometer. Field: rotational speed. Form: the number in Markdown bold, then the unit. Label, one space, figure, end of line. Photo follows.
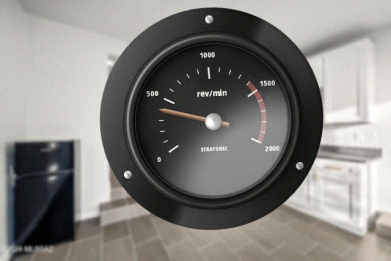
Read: **400** rpm
